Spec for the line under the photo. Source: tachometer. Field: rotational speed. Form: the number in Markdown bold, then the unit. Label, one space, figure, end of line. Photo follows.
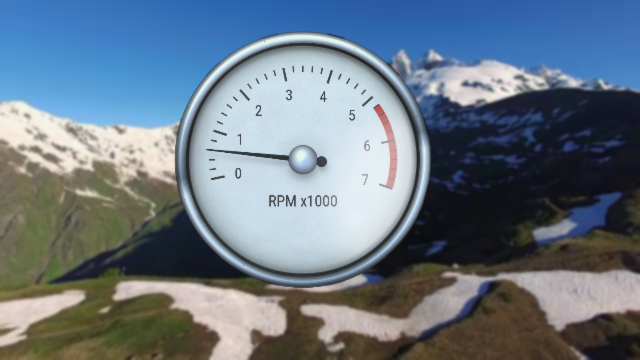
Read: **600** rpm
